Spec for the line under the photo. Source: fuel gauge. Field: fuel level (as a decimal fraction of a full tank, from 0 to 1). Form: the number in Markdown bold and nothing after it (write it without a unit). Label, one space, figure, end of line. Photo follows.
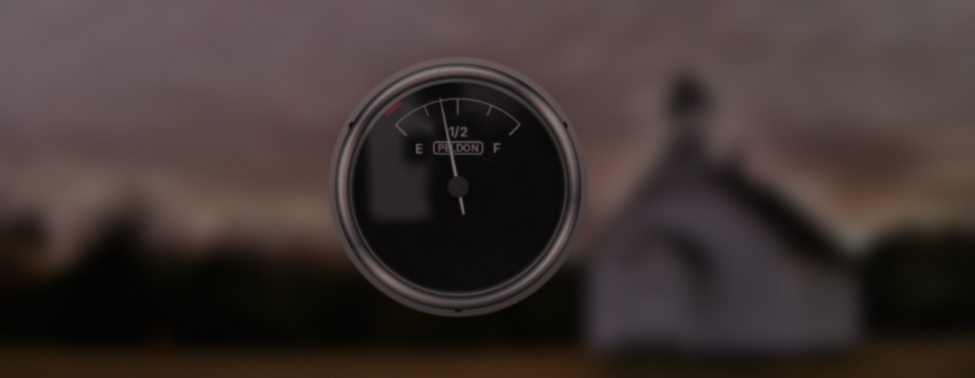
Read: **0.375**
